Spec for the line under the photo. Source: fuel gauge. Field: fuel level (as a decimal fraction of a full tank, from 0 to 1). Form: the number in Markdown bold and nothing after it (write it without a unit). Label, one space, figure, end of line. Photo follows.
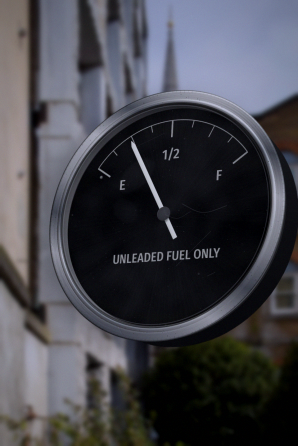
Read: **0.25**
